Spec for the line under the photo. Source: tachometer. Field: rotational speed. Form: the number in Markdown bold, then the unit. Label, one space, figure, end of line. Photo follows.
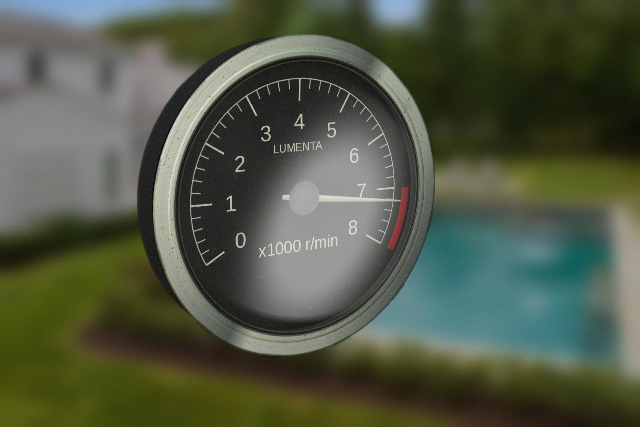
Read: **7200** rpm
